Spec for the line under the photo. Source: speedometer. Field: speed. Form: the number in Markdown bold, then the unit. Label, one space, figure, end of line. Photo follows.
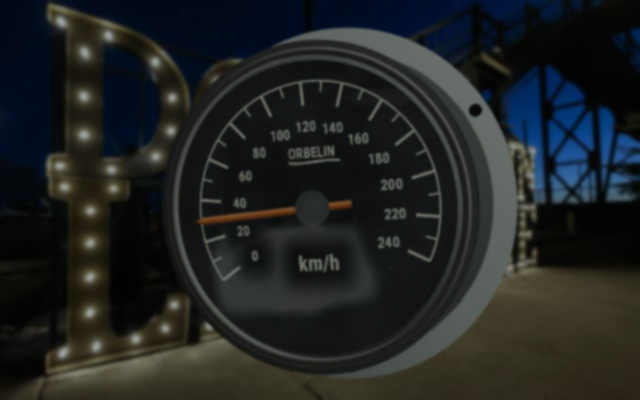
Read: **30** km/h
